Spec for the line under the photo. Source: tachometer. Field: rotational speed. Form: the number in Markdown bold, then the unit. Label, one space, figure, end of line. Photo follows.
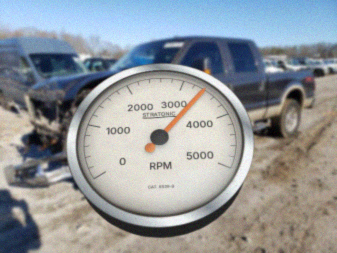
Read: **3400** rpm
